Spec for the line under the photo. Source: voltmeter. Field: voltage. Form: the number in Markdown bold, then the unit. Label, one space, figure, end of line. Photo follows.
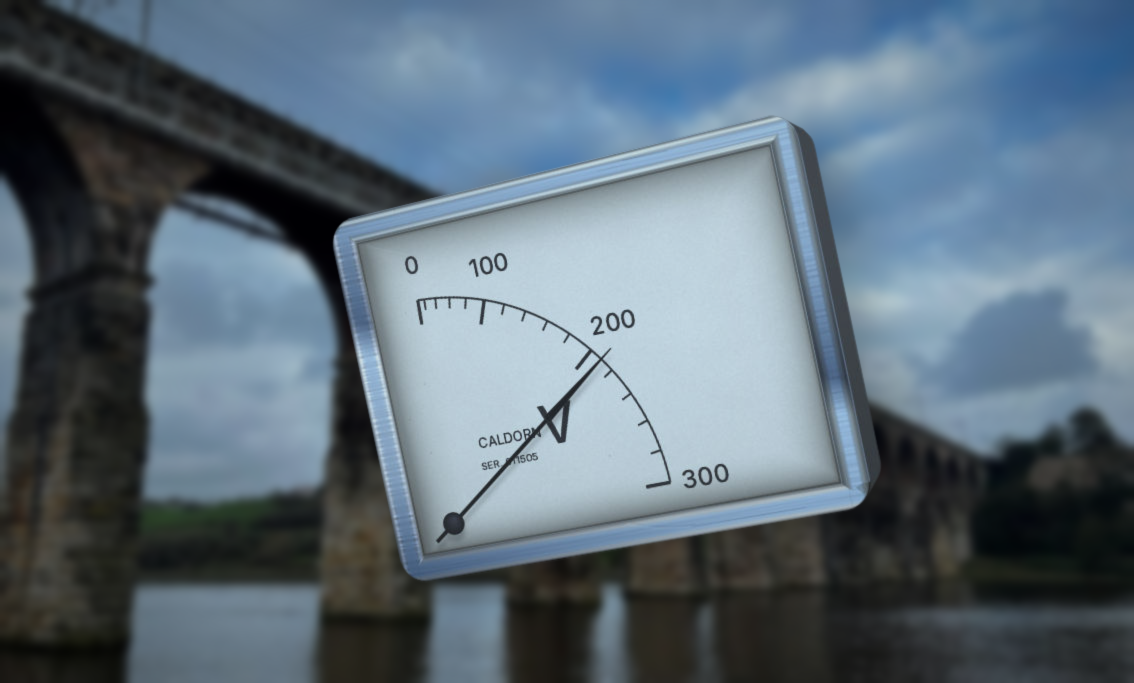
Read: **210** V
